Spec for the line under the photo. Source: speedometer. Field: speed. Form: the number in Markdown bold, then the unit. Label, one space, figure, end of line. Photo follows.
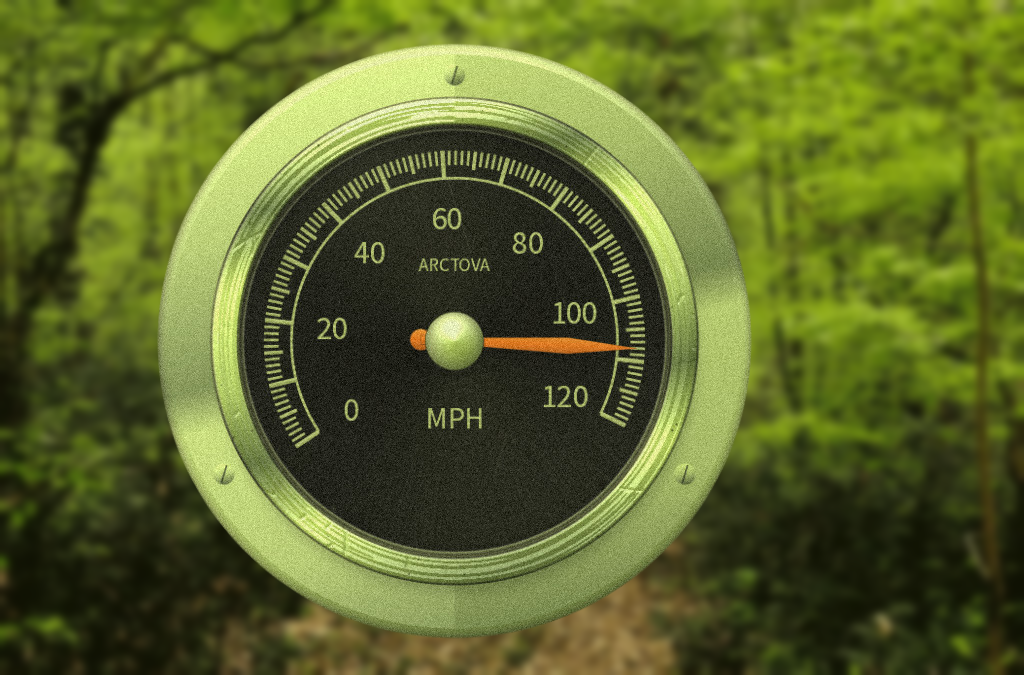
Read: **108** mph
